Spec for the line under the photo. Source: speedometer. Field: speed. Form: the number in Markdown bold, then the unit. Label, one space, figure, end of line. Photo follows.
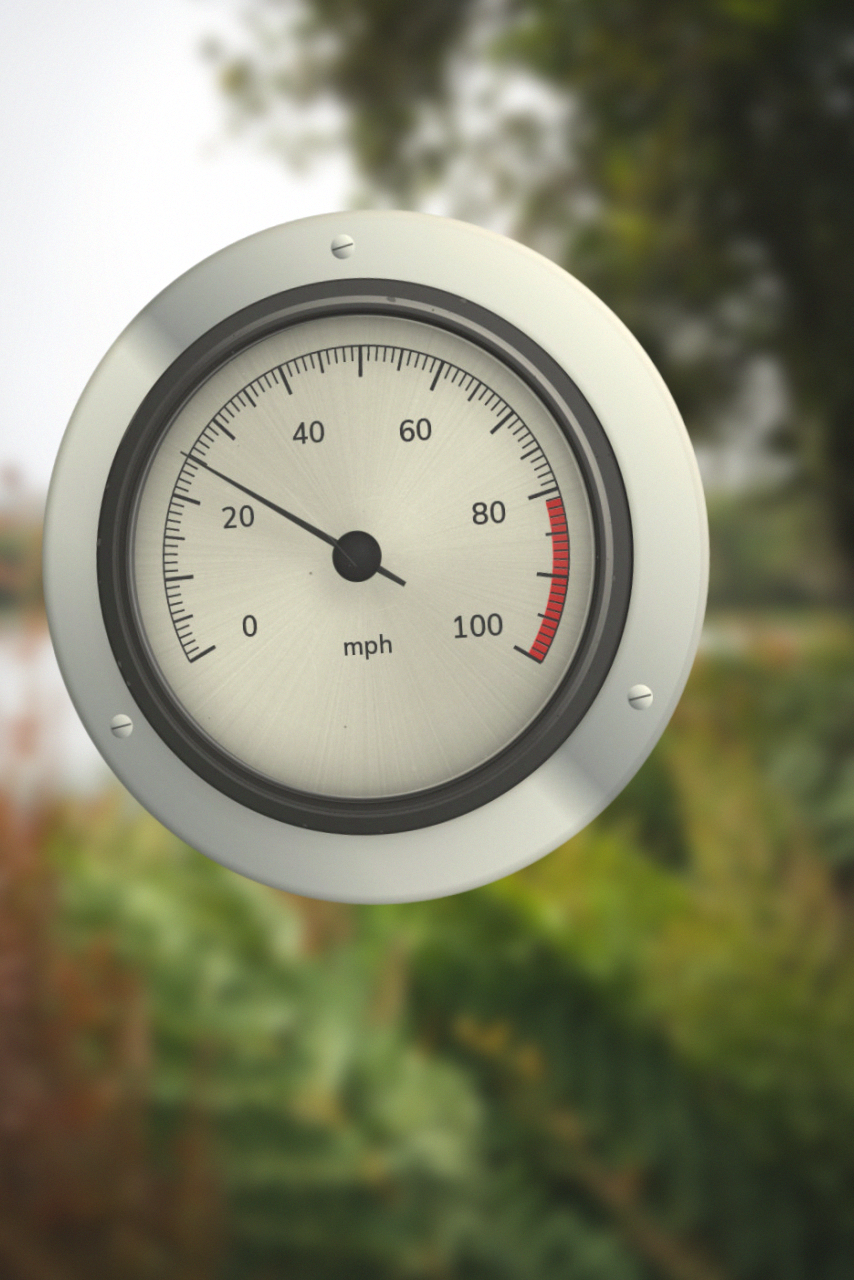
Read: **25** mph
